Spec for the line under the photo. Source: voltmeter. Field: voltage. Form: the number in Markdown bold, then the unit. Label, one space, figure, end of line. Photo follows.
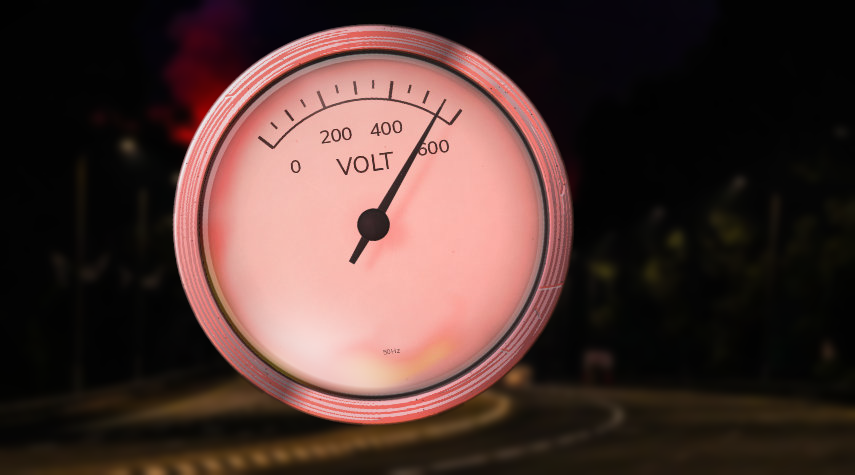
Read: **550** V
